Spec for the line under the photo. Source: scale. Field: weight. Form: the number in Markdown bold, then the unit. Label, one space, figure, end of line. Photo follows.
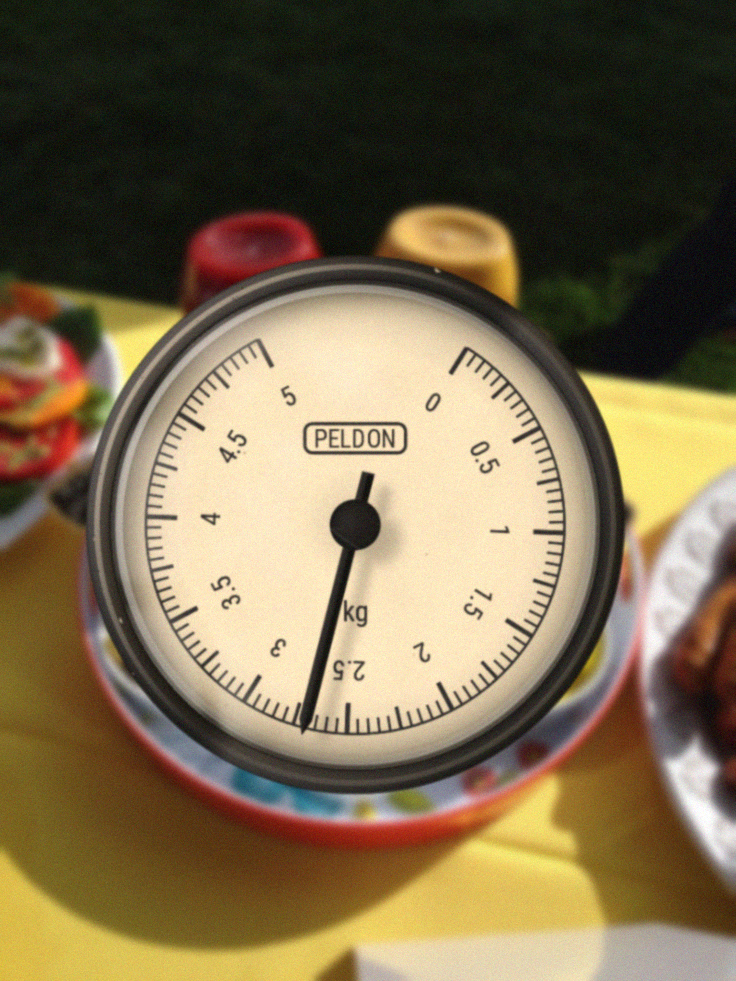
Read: **2.7** kg
